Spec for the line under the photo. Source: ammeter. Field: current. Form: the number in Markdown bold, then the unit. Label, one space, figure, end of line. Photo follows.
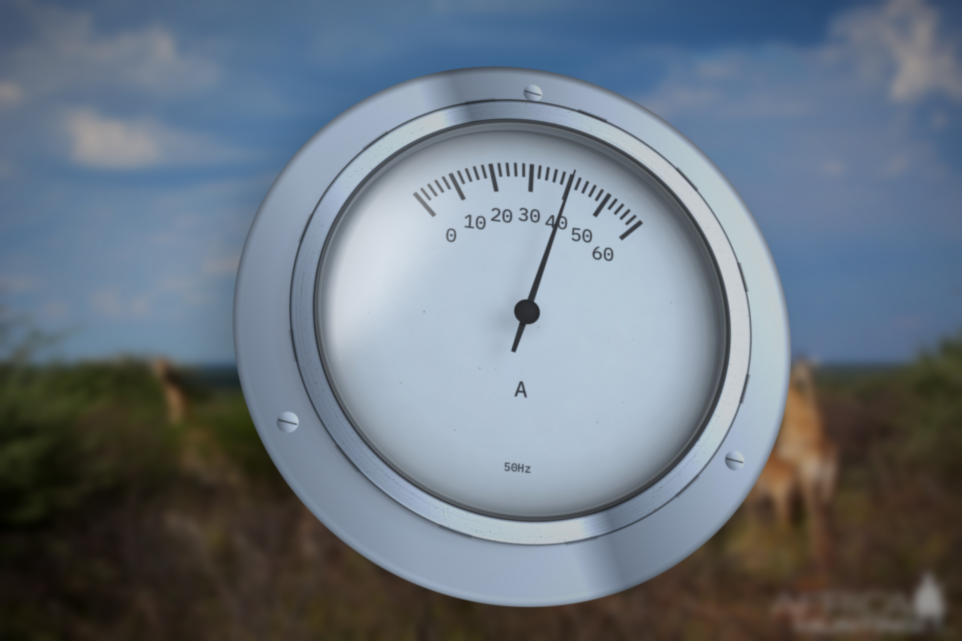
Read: **40** A
